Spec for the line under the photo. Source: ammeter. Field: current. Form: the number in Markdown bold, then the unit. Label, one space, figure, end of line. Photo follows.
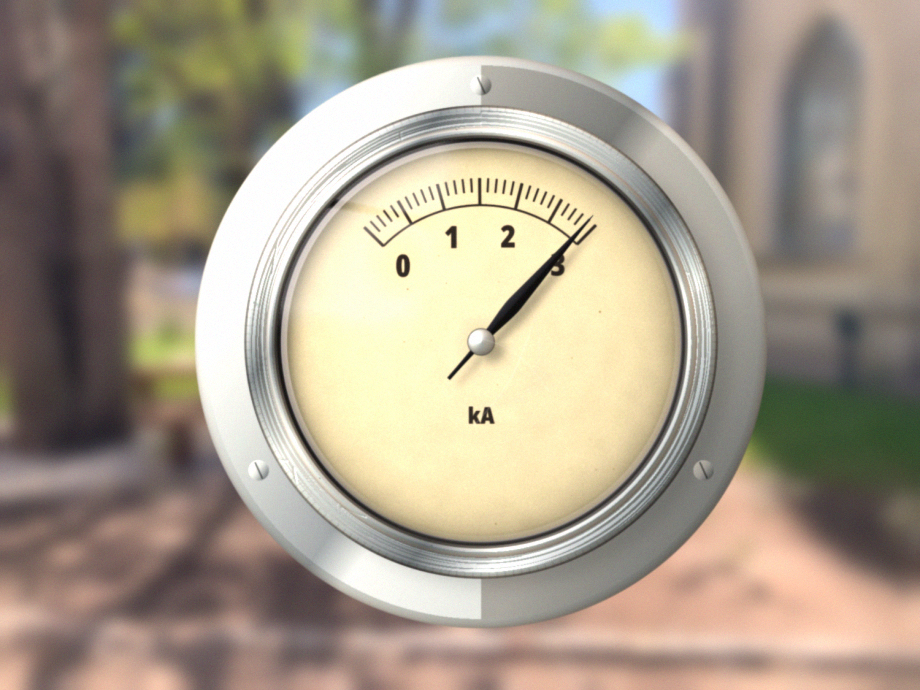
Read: **2.9** kA
